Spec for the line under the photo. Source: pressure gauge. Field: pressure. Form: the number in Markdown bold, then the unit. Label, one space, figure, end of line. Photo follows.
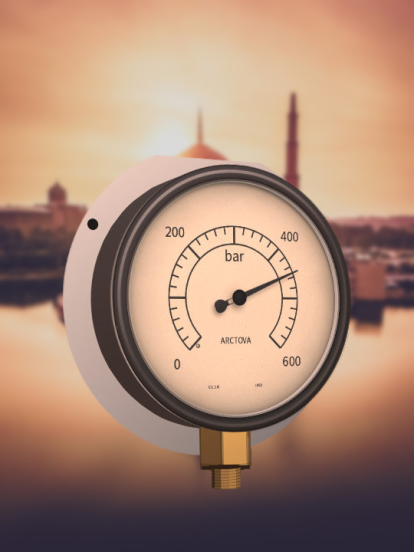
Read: **450** bar
